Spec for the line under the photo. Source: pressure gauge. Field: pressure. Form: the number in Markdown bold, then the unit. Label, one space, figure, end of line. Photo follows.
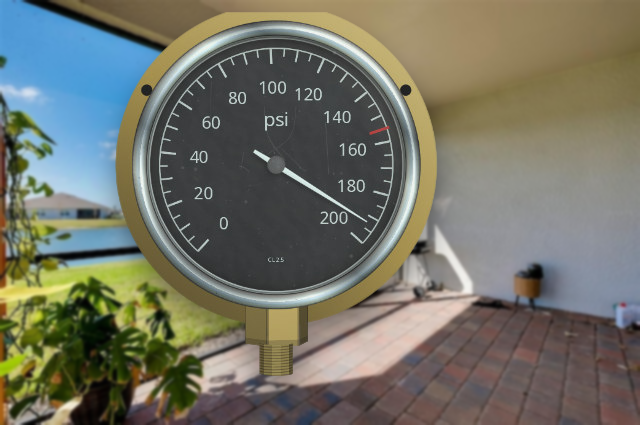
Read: **192.5** psi
